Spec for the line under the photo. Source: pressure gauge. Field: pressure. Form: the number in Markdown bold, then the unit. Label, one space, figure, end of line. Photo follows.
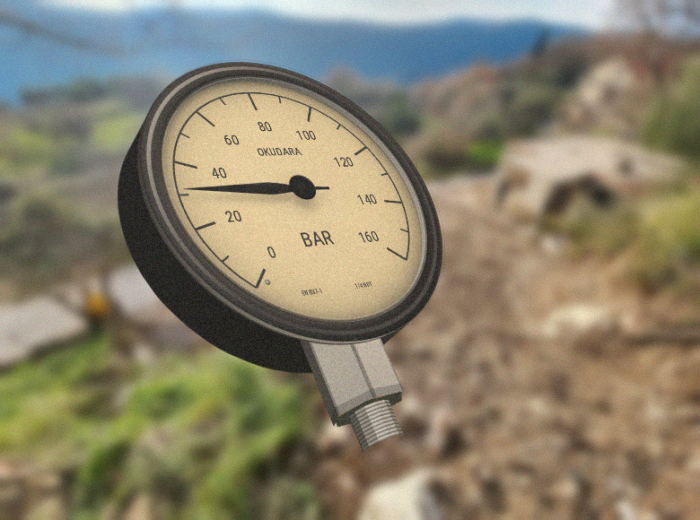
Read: **30** bar
